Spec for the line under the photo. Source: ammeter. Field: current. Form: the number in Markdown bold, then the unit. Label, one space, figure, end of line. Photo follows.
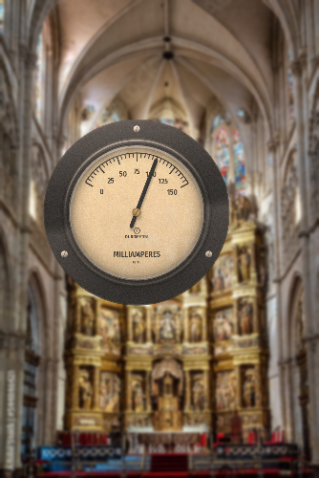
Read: **100** mA
